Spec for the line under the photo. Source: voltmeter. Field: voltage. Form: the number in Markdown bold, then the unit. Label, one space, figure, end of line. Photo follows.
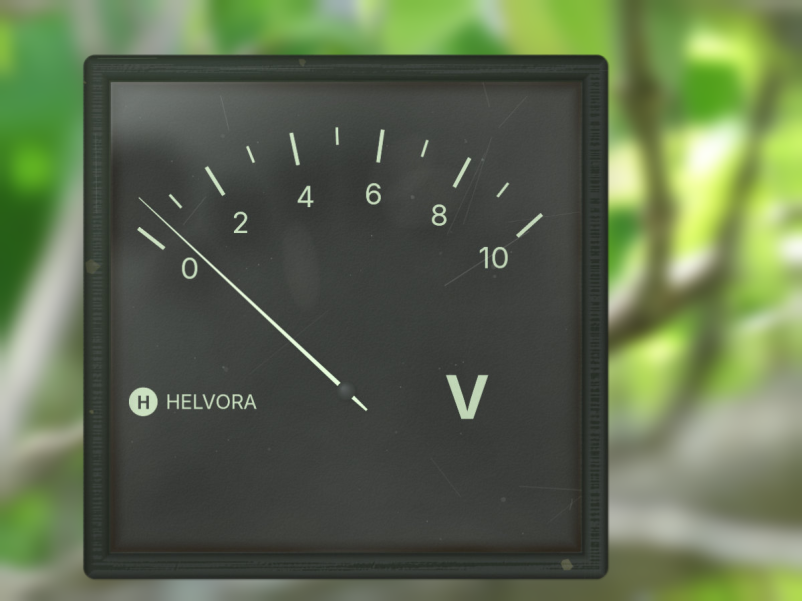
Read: **0.5** V
